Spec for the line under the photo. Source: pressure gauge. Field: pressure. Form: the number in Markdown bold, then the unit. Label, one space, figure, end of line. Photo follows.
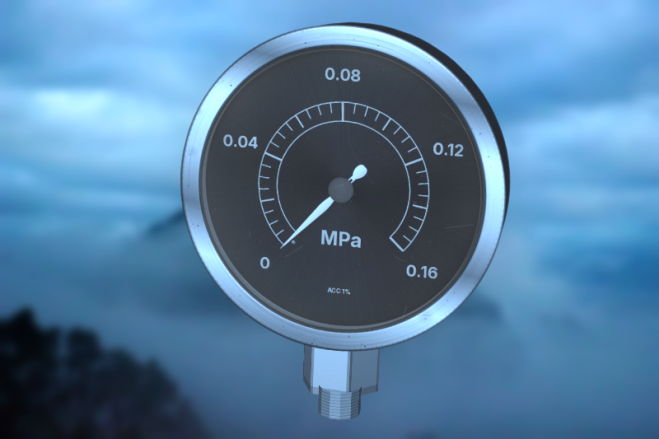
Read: **0** MPa
